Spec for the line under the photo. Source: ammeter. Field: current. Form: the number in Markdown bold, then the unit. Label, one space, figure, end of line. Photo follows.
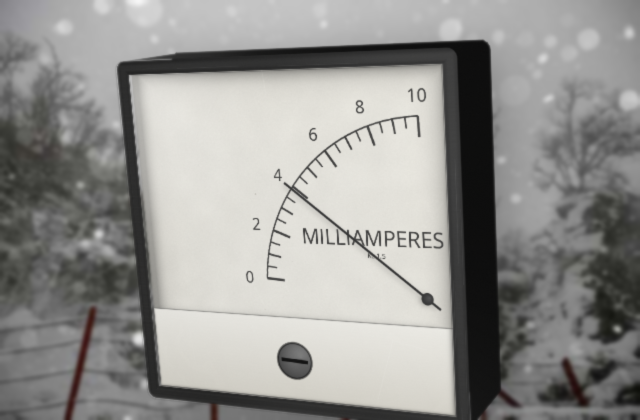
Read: **4** mA
